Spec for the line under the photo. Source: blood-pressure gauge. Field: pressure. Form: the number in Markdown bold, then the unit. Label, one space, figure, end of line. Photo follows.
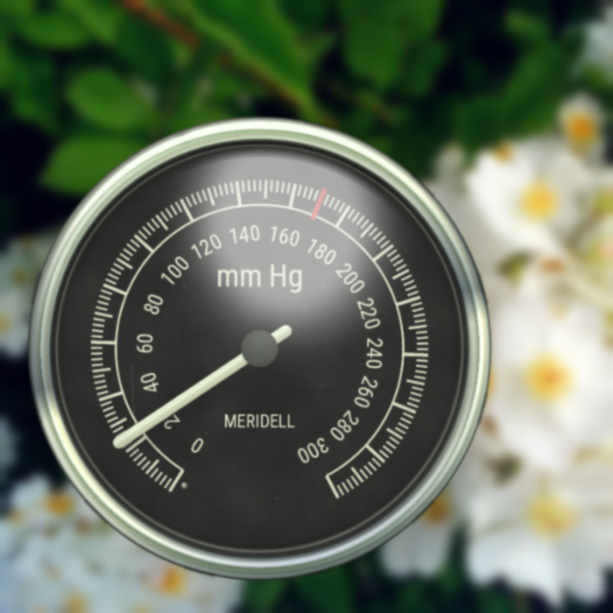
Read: **24** mmHg
